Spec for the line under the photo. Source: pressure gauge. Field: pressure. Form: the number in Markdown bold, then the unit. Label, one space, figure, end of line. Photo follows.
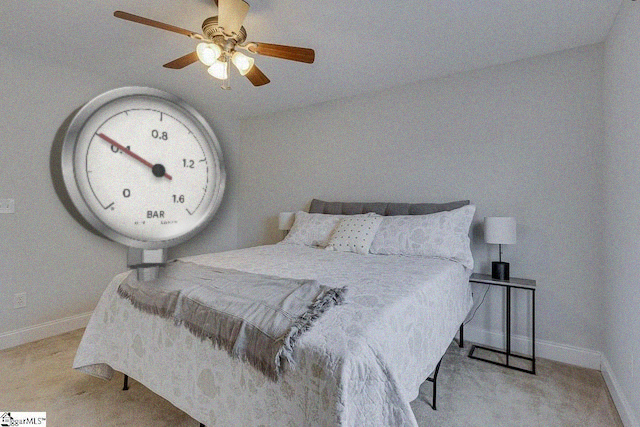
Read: **0.4** bar
